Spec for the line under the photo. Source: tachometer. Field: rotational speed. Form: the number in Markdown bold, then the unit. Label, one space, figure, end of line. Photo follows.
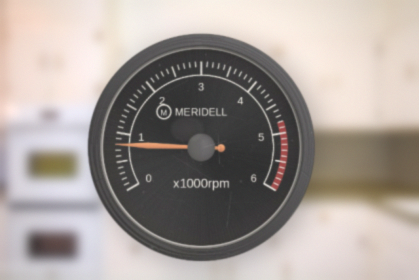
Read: **800** rpm
